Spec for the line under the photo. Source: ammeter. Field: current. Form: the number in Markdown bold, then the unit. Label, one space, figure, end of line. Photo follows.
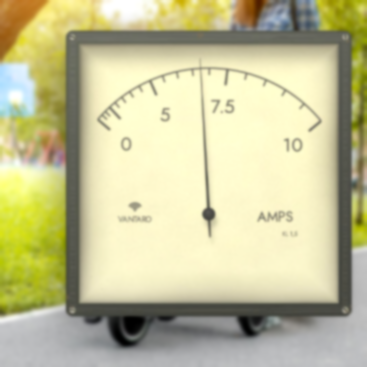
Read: **6.75** A
